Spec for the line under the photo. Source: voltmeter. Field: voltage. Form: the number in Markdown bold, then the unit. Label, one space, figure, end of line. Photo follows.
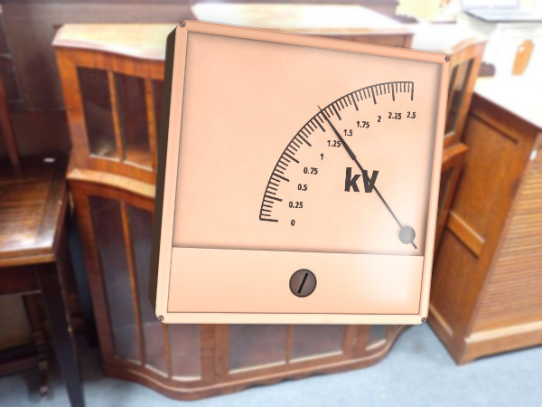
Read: **1.35** kV
